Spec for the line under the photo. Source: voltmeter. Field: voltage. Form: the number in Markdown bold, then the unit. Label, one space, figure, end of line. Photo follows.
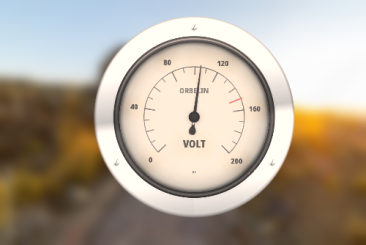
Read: **105** V
